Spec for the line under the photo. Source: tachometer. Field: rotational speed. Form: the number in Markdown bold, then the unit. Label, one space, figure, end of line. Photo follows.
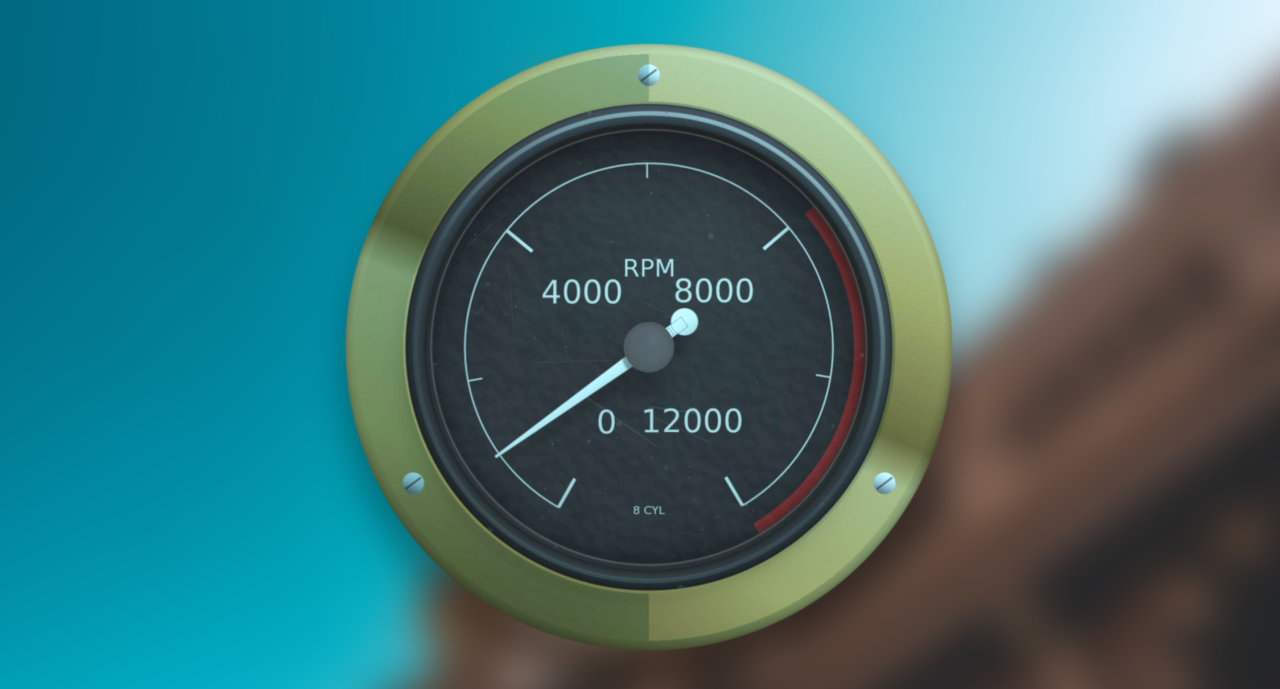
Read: **1000** rpm
